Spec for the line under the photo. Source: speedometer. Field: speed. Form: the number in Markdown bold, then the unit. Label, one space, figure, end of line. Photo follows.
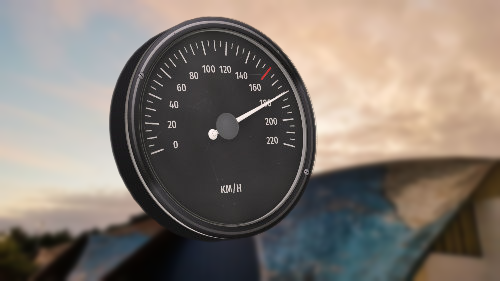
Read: **180** km/h
